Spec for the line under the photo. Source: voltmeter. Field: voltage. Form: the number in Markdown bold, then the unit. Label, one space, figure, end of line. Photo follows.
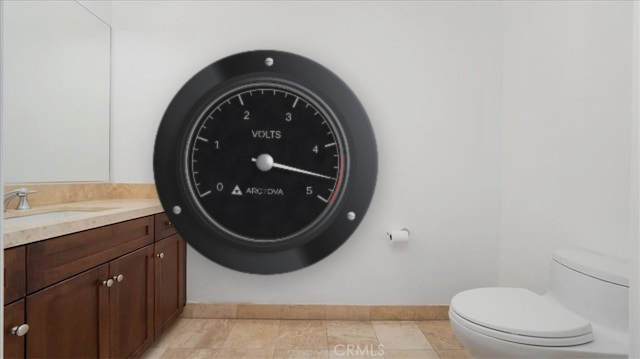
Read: **4.6** V
